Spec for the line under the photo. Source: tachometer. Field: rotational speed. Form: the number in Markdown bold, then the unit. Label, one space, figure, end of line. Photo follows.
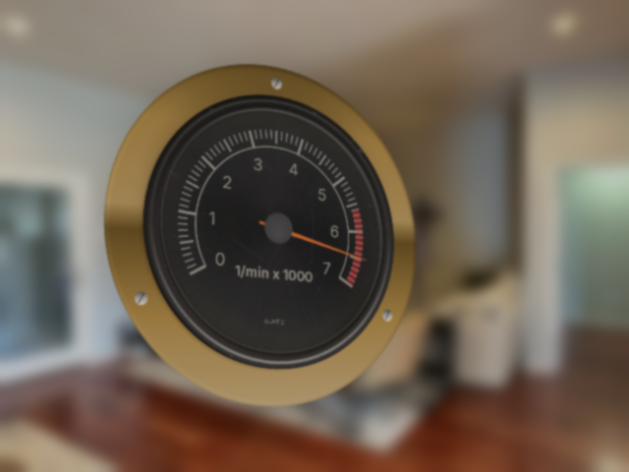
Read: **6500** rpm
